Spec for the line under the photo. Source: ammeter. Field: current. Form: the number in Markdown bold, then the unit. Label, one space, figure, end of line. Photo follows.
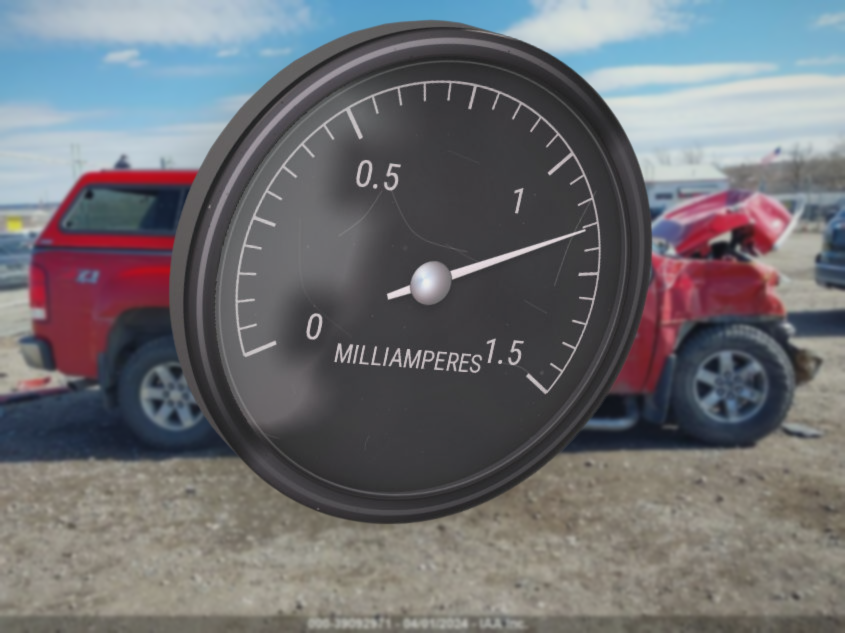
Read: **1.15** mA
